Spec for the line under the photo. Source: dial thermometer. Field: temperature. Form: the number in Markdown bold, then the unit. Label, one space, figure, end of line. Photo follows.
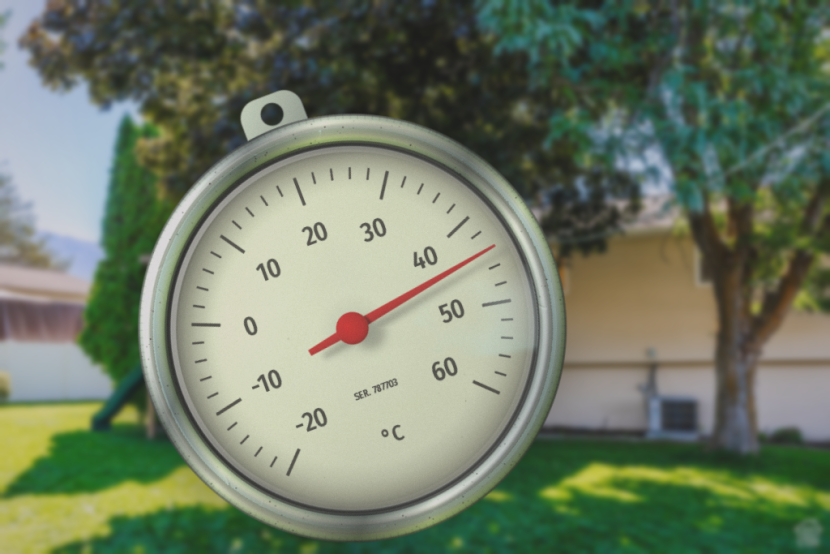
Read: **44** °C
